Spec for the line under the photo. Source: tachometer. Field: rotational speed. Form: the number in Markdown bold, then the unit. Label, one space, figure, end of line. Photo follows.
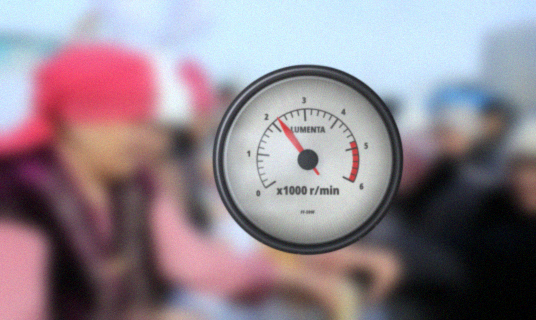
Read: **2200** rpm
